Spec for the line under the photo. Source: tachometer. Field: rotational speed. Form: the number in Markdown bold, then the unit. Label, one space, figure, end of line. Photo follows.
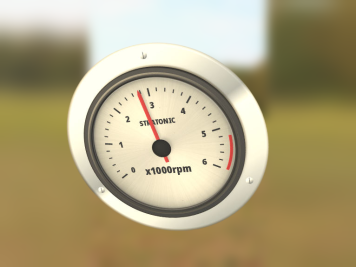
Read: **2800** rpm
